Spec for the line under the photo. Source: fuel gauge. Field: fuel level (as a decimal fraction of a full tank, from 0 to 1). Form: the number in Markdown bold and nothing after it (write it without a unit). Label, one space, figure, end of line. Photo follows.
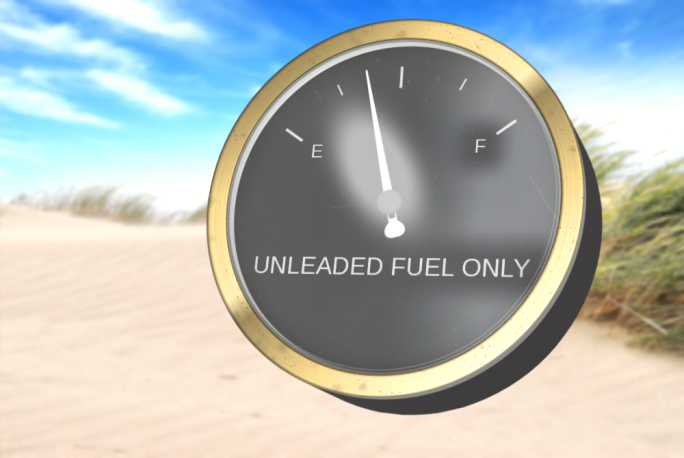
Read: **0.375**
